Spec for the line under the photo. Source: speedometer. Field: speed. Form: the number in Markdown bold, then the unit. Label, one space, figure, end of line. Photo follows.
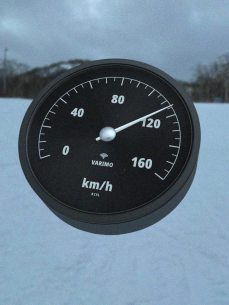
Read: **115** km/h
